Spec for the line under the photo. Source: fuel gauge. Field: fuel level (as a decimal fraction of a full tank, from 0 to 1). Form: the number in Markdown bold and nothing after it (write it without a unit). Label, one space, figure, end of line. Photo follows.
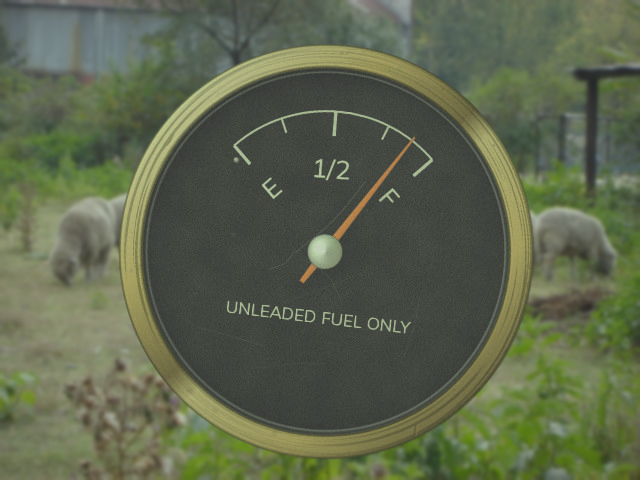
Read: **0.875**
